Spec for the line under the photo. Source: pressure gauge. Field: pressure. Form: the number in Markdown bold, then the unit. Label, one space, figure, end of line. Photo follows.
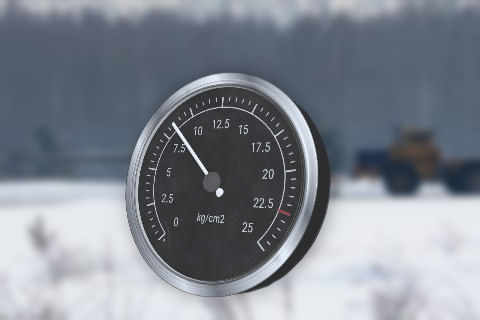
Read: **8.5** kg/cm²
